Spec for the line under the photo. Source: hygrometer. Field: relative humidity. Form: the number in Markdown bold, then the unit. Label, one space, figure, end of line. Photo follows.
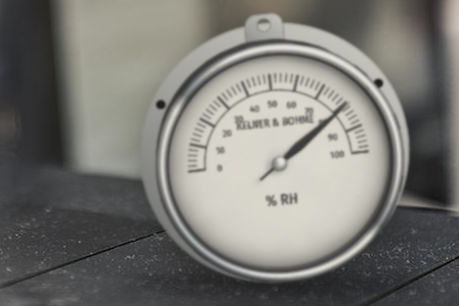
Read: **80** %
